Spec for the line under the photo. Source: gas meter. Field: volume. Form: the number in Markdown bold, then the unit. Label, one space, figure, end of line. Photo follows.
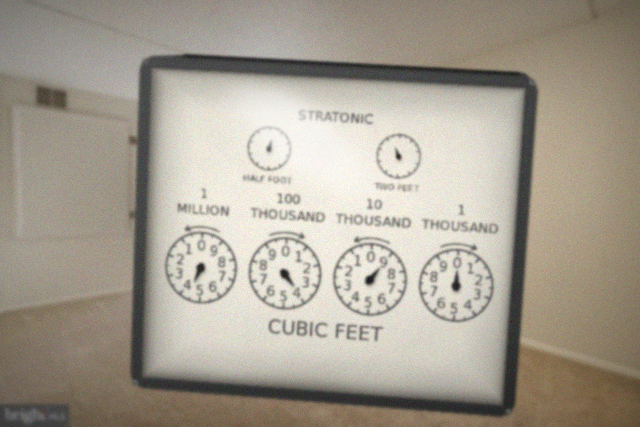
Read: **439000** ft³
